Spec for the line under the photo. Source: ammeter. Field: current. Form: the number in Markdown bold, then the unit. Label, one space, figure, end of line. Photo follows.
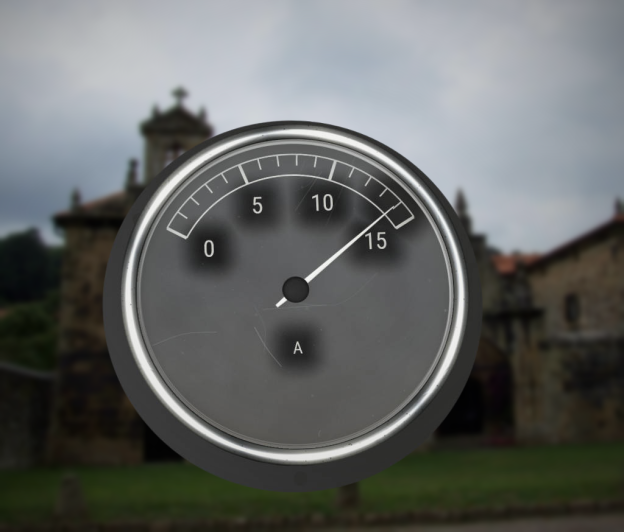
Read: **14** A
